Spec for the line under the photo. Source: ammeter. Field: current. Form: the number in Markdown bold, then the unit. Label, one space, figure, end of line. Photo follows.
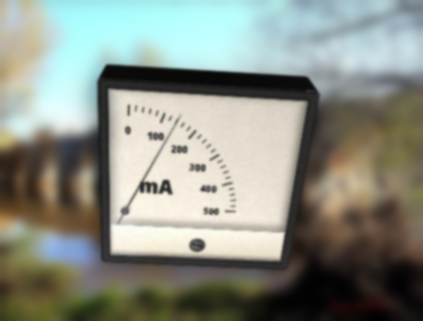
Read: **140** mA
